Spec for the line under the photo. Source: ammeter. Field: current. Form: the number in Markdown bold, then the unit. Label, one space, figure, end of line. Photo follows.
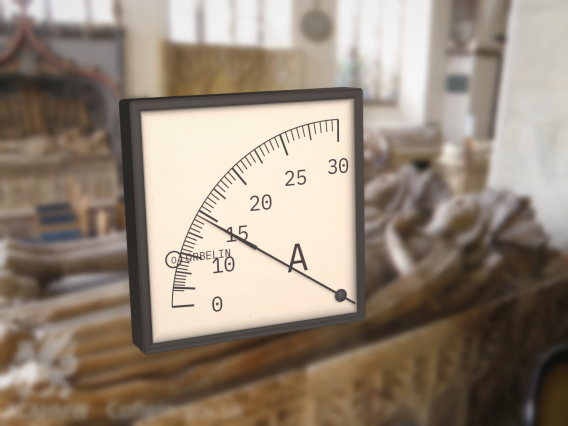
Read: **14.5** A
